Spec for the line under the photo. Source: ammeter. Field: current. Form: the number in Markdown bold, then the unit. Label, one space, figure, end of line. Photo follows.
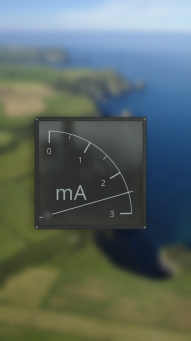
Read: **2.5** mA
